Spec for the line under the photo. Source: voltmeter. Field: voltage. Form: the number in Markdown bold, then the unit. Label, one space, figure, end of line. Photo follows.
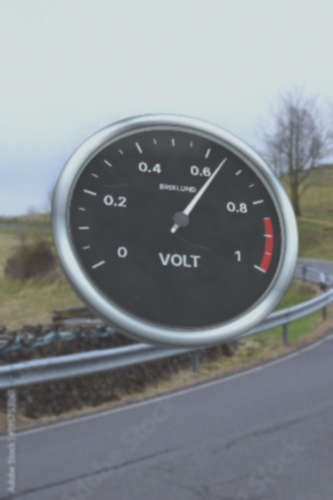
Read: **0.65** V
